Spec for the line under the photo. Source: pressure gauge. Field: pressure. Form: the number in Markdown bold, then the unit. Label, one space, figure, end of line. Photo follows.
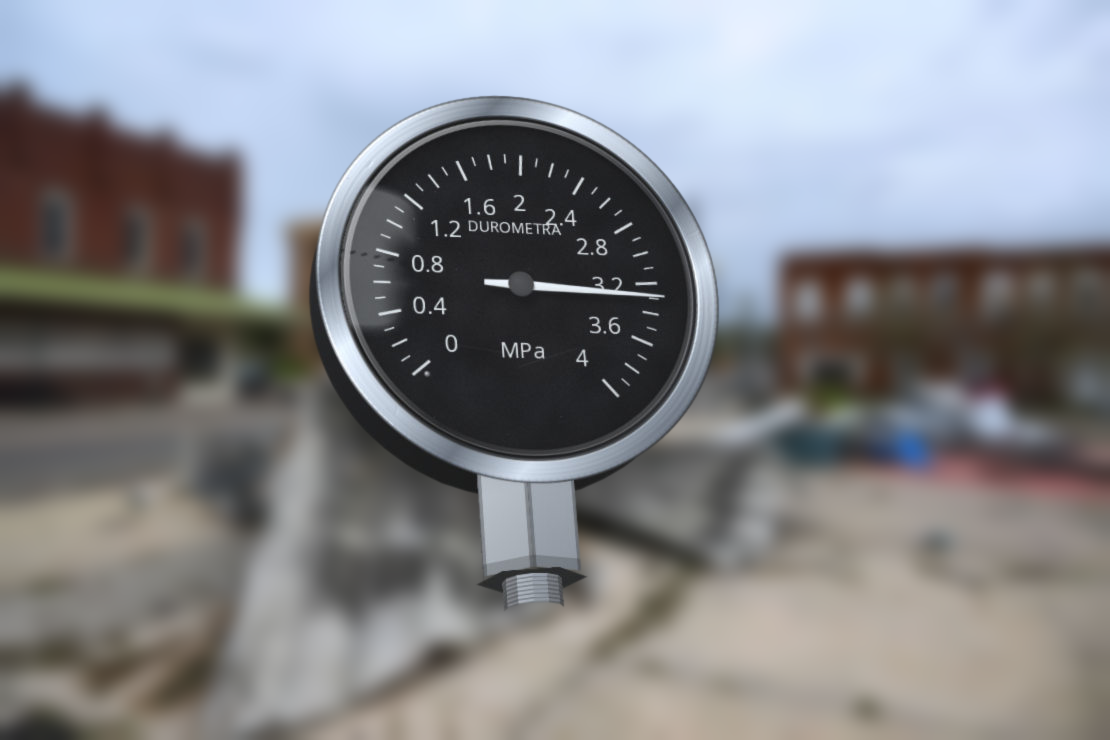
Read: **3.3** MPa
